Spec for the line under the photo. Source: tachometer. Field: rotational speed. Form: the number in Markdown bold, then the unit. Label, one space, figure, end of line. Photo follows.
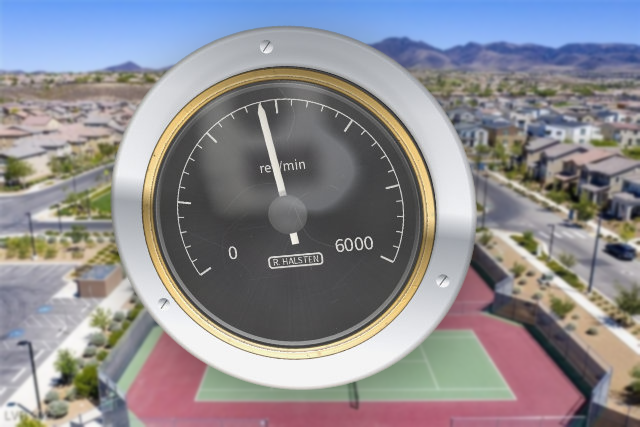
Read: **2800** rpm
